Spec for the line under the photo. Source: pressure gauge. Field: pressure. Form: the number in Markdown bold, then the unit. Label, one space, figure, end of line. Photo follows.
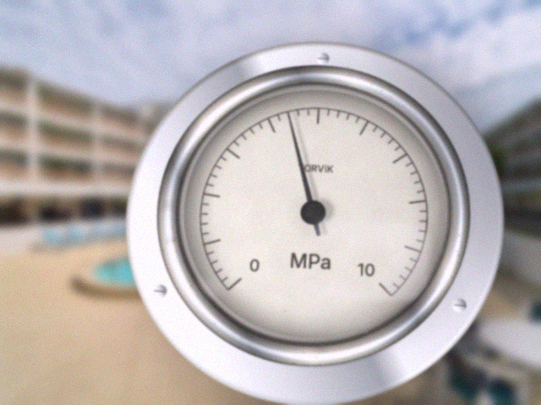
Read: **4.4** MPa
